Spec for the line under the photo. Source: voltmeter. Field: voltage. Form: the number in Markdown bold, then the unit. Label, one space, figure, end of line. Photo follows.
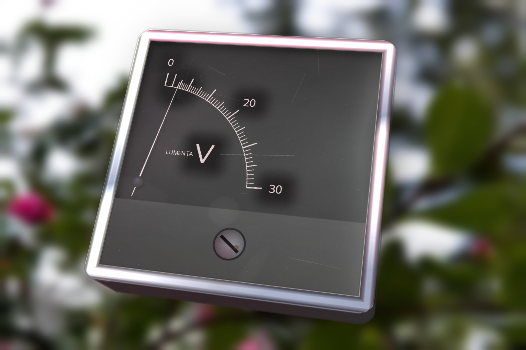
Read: **7.5** V
